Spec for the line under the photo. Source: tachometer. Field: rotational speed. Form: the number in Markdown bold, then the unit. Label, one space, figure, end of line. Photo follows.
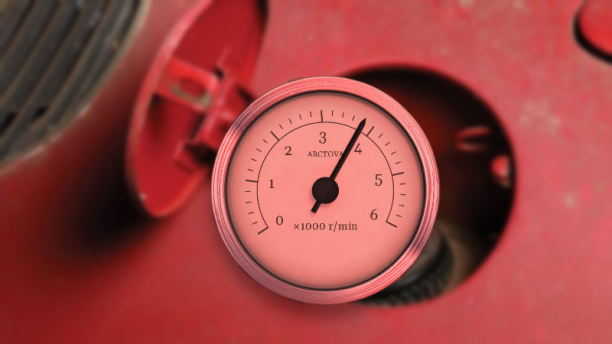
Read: **3800** rpm
